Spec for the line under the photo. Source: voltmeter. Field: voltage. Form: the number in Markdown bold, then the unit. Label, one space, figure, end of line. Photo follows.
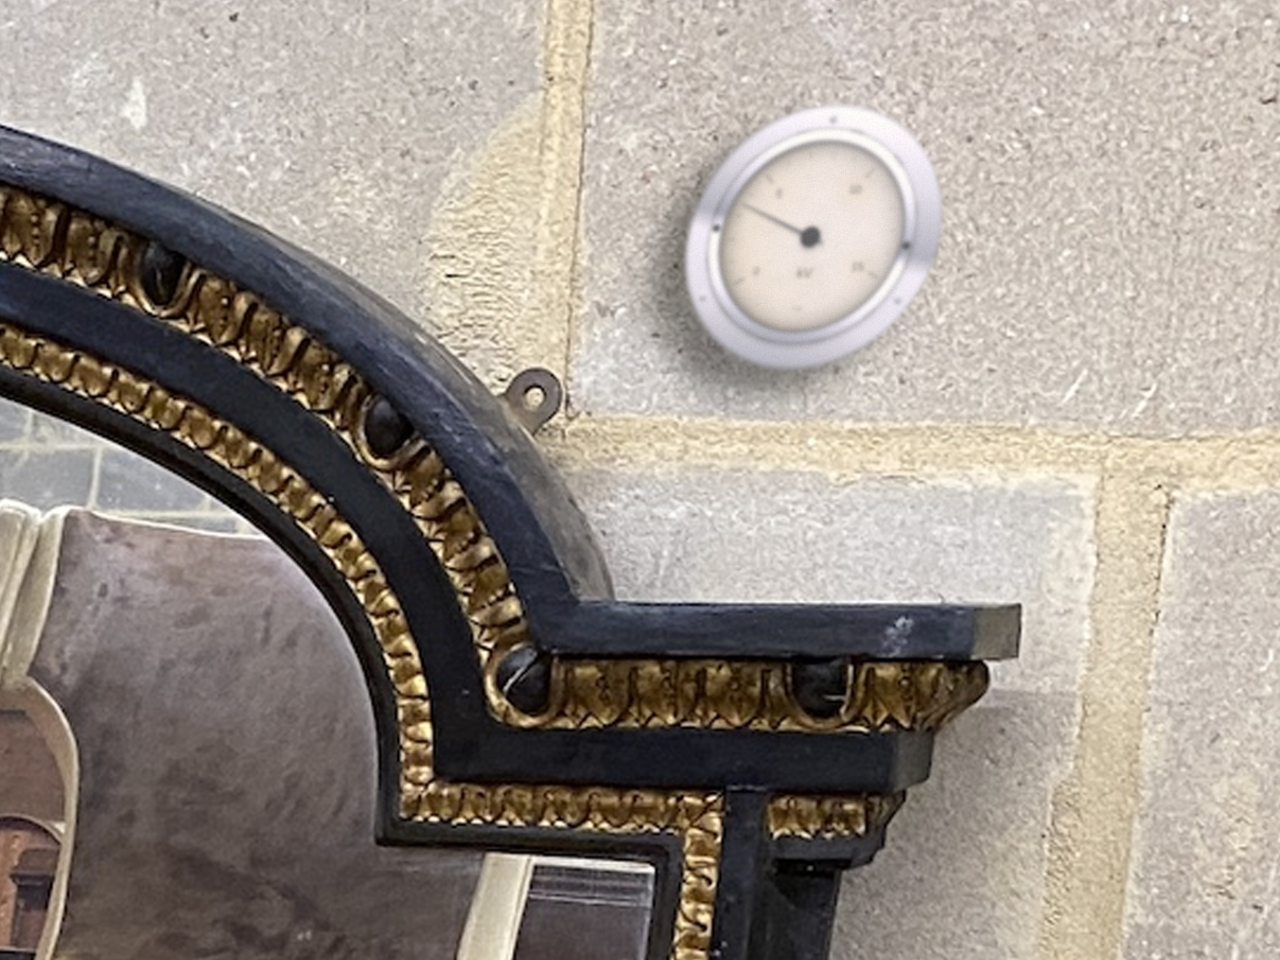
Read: **3.5** kV
